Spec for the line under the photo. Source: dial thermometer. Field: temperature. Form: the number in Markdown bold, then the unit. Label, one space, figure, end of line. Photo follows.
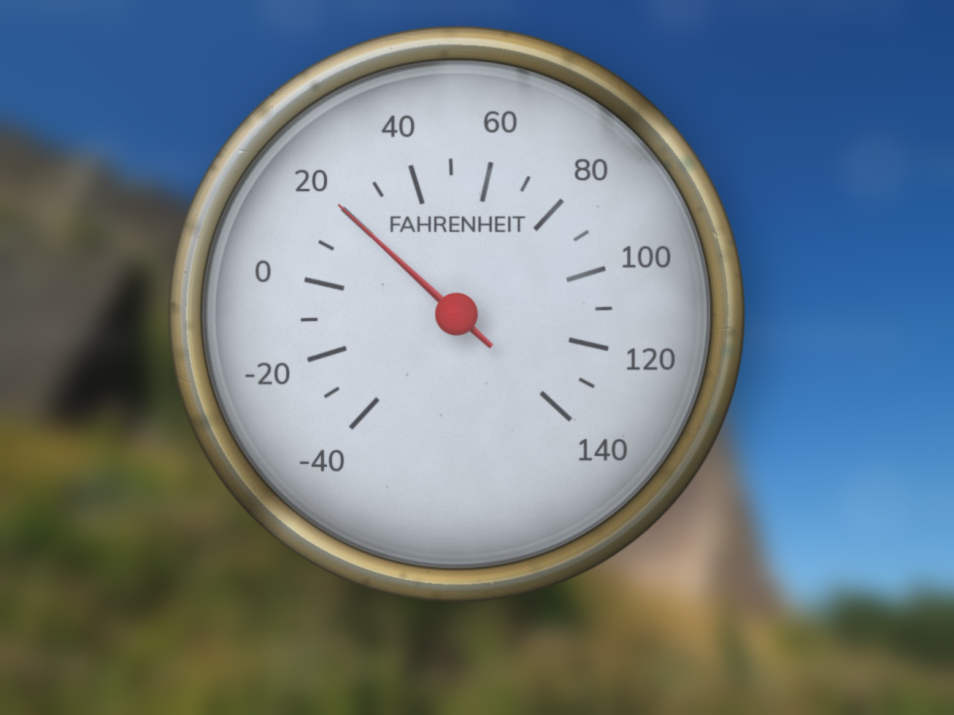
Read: **20** °F
